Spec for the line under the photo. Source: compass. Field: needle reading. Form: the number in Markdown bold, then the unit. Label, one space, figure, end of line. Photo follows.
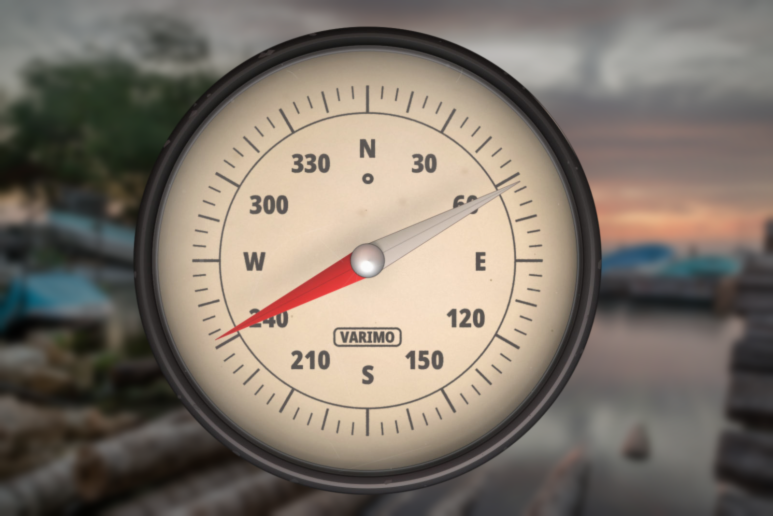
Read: **242.5** °
